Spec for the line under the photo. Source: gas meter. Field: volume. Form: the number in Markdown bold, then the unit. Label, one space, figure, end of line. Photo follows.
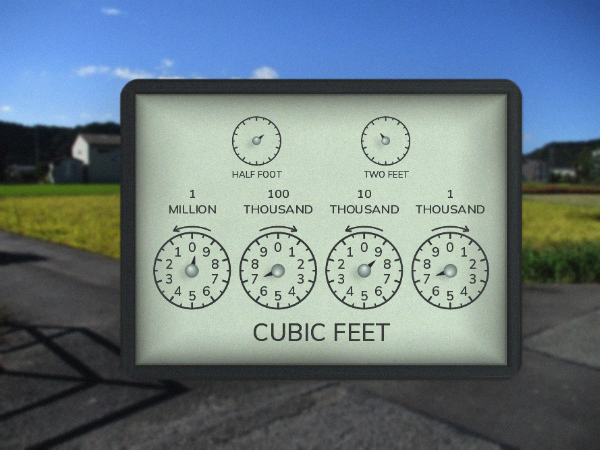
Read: **968700** ft³
